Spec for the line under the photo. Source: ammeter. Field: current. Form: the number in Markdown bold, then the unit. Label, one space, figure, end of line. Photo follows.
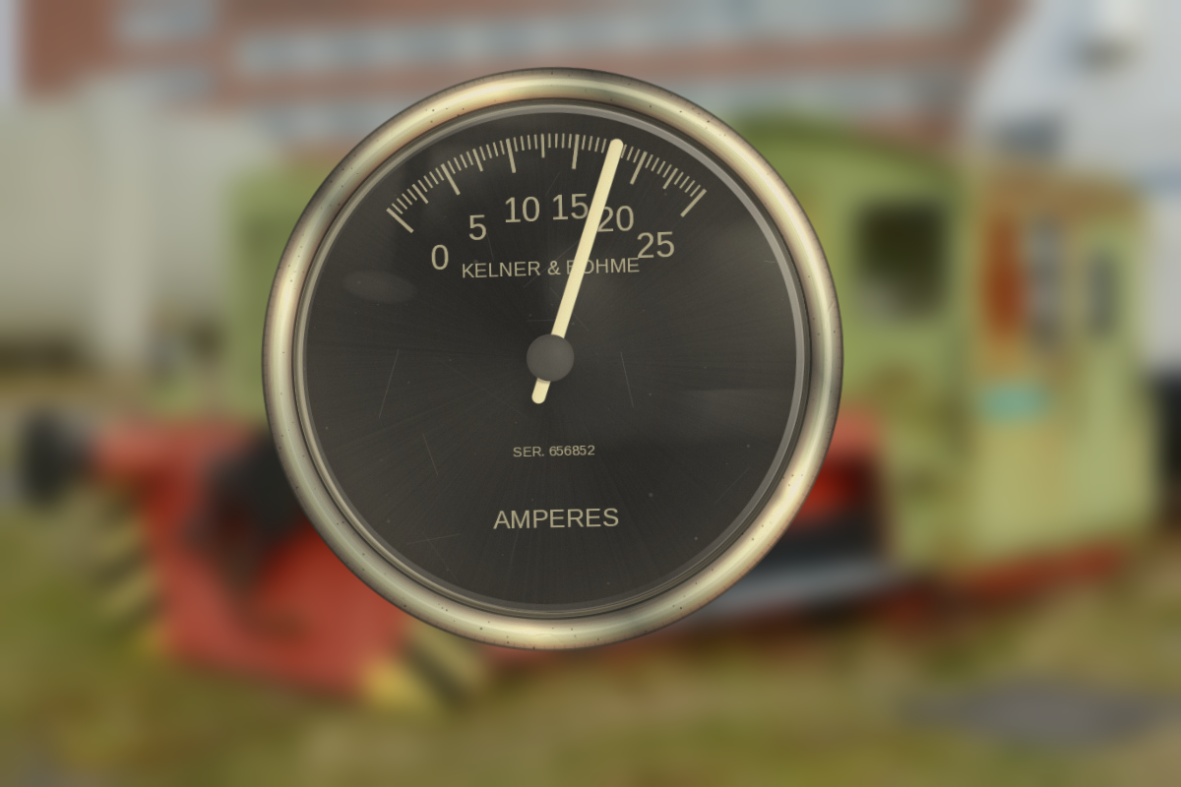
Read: **18** A
